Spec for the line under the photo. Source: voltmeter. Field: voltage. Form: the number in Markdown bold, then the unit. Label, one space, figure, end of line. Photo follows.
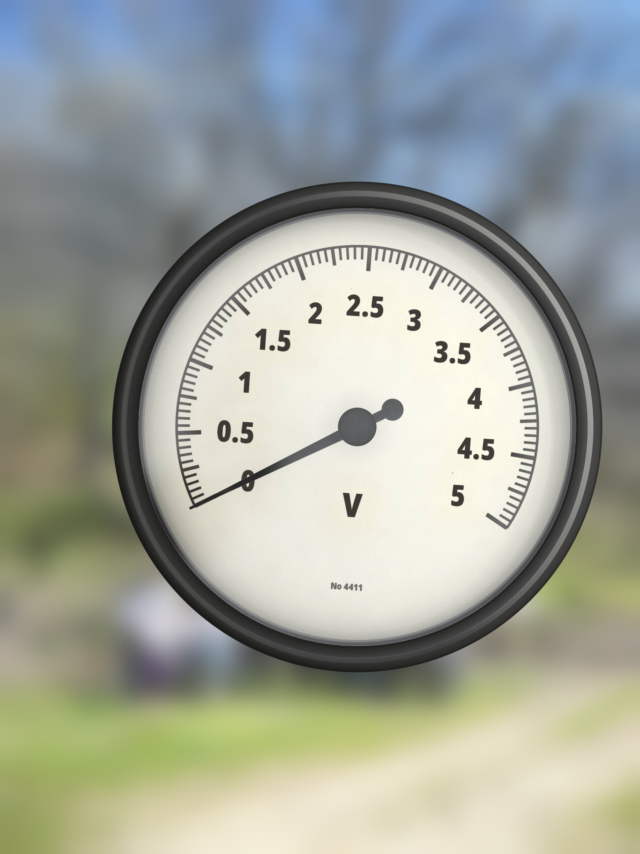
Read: **0** V
